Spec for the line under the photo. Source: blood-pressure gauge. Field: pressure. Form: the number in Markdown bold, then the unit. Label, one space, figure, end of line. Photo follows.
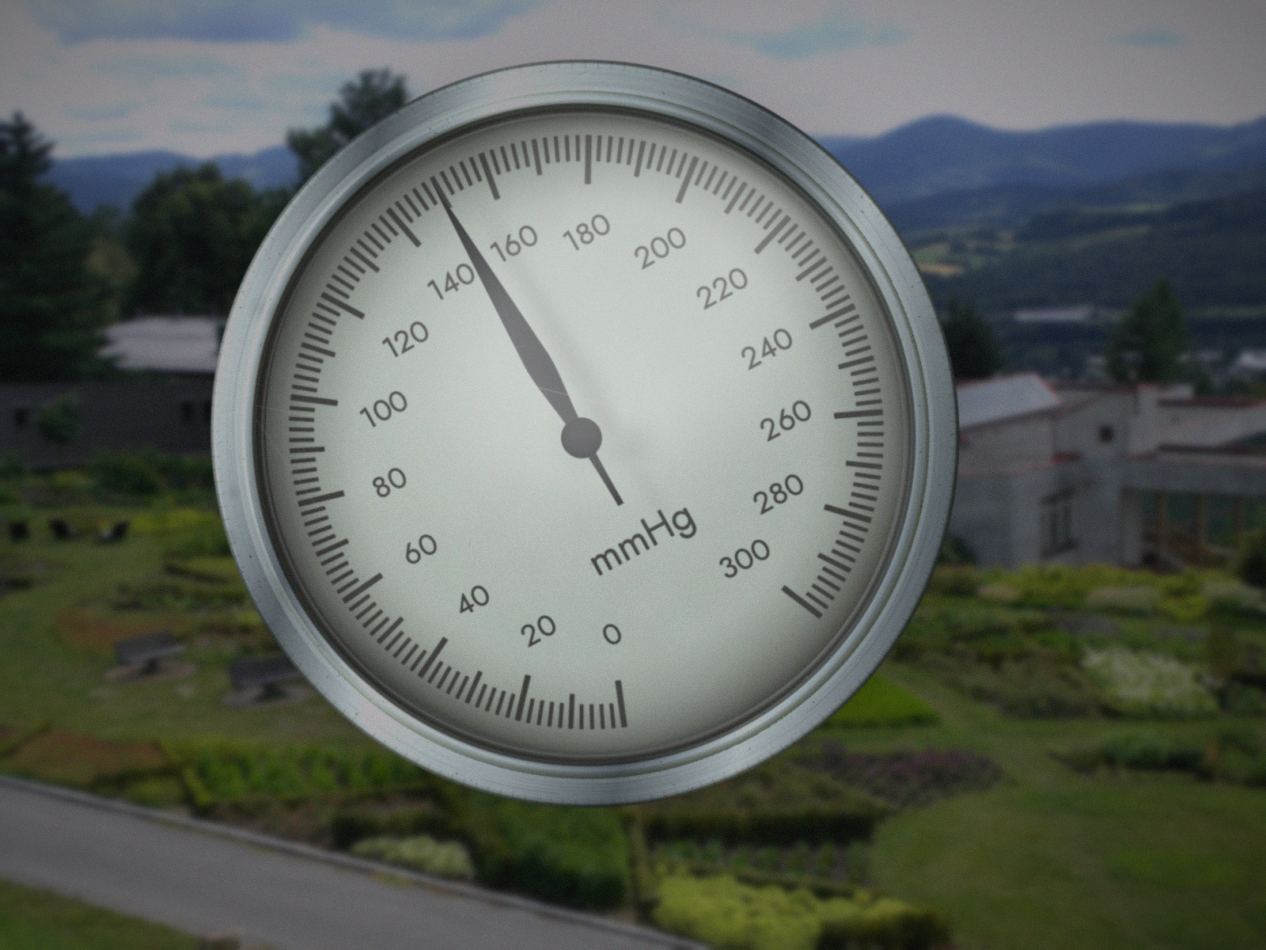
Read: **150** mmHg
